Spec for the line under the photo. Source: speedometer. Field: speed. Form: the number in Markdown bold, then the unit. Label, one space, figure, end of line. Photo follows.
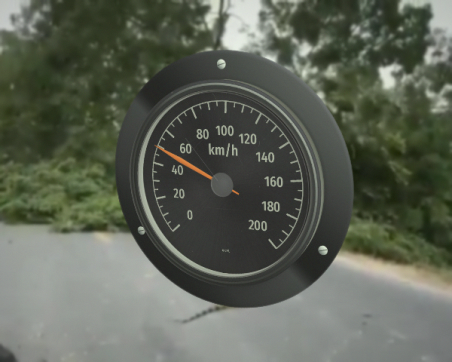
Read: **50** km/h
